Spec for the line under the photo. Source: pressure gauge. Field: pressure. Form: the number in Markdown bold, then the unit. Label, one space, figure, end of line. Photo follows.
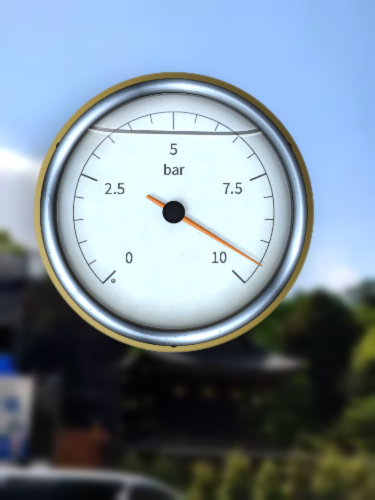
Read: **9.5** bar
